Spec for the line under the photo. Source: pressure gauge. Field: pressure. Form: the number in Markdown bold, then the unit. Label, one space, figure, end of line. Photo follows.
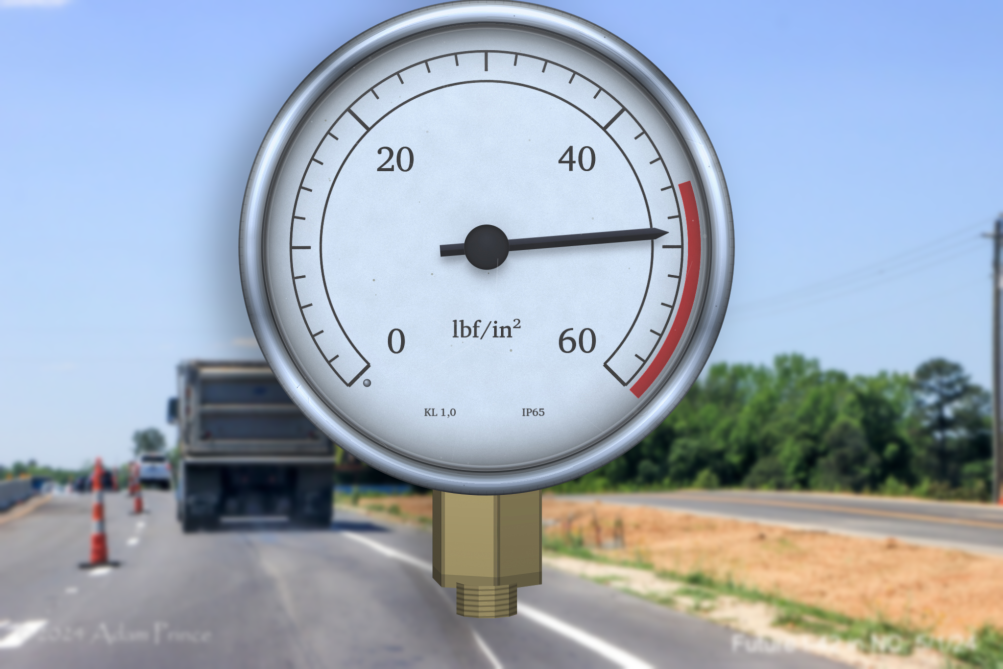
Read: **49** psi
